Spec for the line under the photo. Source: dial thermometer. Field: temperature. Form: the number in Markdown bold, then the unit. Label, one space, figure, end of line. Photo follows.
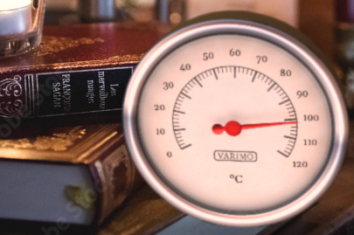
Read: **100** °C
